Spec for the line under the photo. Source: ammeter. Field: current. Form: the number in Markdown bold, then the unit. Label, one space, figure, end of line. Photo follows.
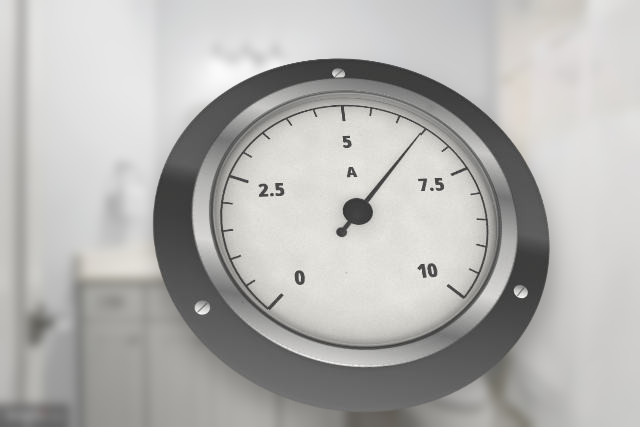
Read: **6.5** A
